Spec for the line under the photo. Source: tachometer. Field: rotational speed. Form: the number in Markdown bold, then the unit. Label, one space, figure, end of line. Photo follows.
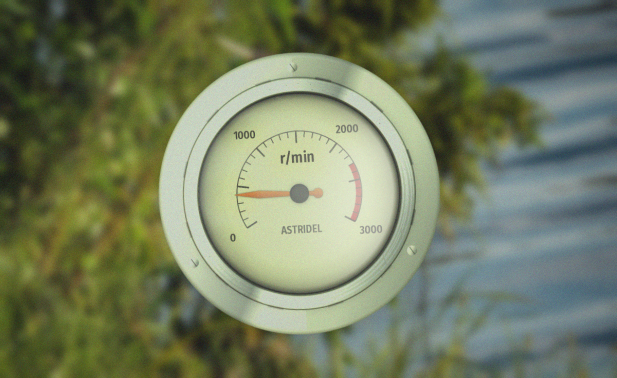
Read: **400** rpm
